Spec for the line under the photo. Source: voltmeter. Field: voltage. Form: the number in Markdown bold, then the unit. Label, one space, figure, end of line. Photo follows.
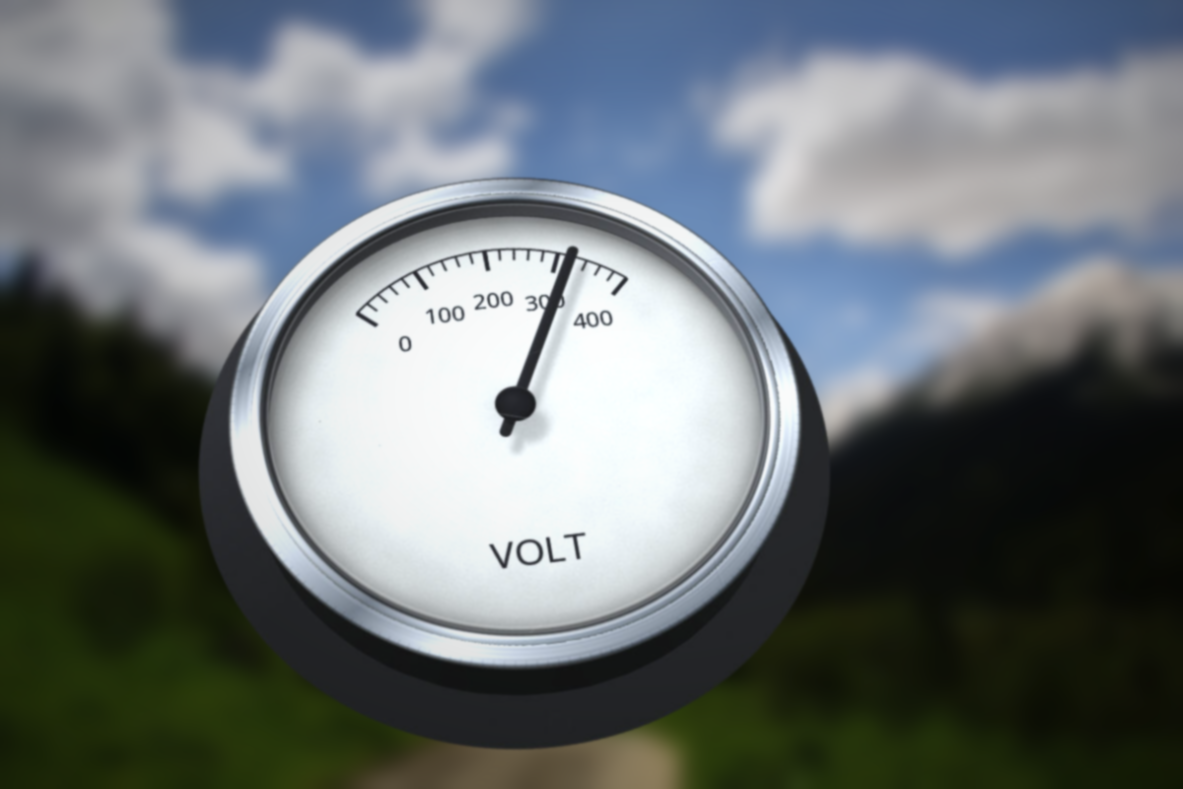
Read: **320** V
